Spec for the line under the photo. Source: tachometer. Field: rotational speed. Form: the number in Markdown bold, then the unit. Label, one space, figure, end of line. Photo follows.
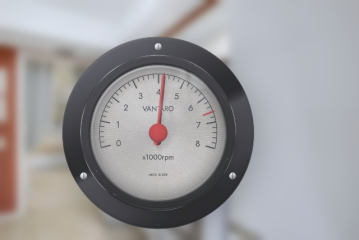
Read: **4200** rpm
